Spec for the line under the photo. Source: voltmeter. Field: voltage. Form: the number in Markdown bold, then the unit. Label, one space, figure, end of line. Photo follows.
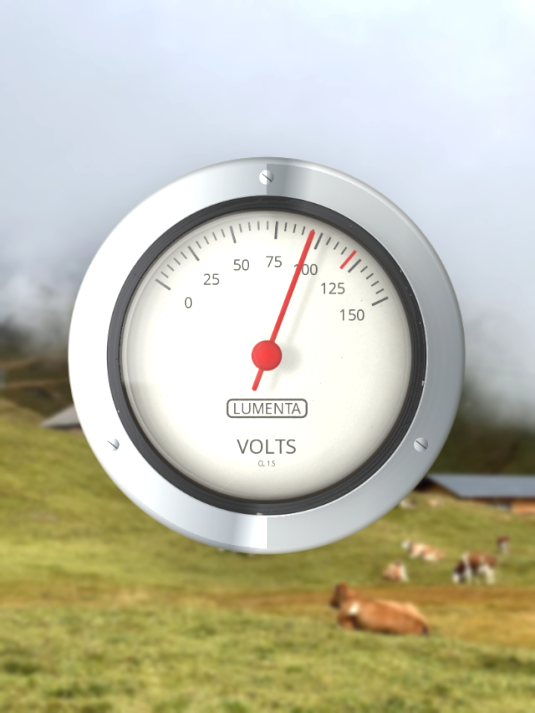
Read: **95** V
